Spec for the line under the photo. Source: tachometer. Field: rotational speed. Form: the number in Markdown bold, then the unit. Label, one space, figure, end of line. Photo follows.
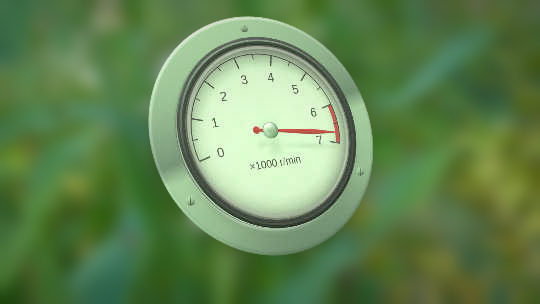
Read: **6750** rpm
